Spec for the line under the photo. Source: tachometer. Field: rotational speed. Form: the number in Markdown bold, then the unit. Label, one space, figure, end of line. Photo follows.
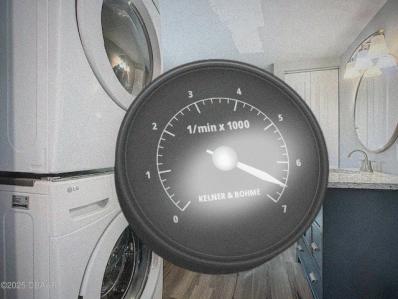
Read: **6600** rpm
